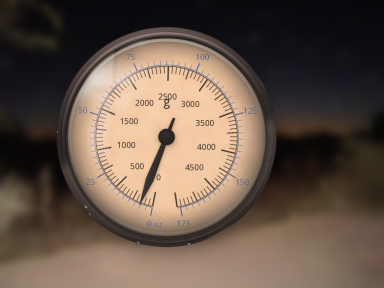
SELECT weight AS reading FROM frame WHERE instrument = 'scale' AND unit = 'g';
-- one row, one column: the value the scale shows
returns 150 g
